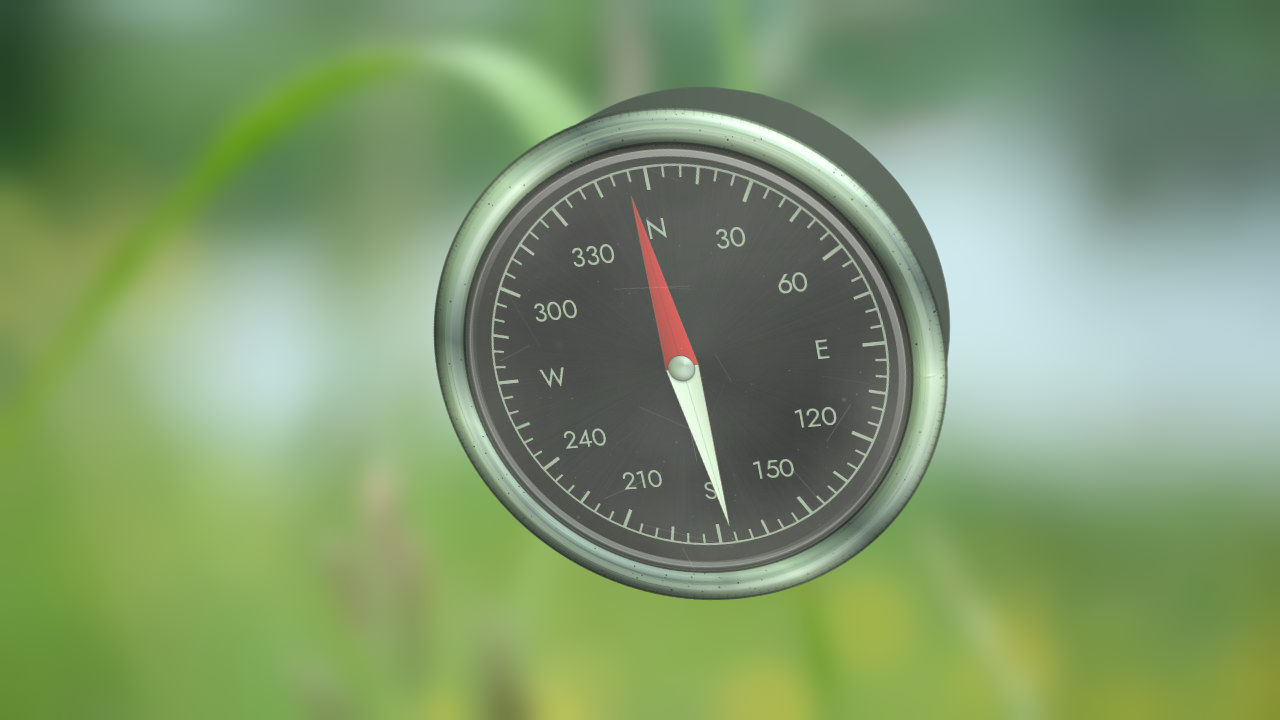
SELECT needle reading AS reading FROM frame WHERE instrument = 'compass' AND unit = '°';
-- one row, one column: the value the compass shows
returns 355 °
